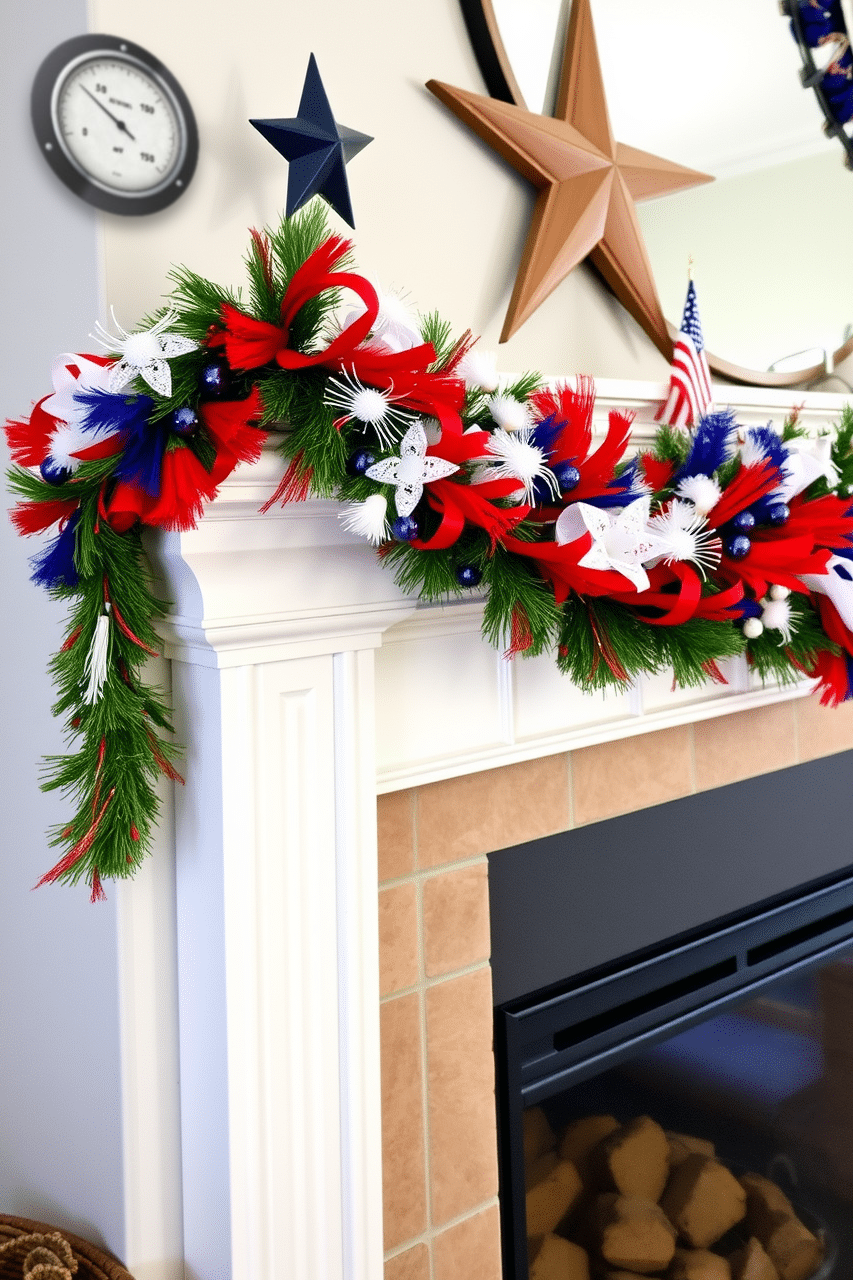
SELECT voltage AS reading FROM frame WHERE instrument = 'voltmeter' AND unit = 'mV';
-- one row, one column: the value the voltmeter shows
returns 35 mV
